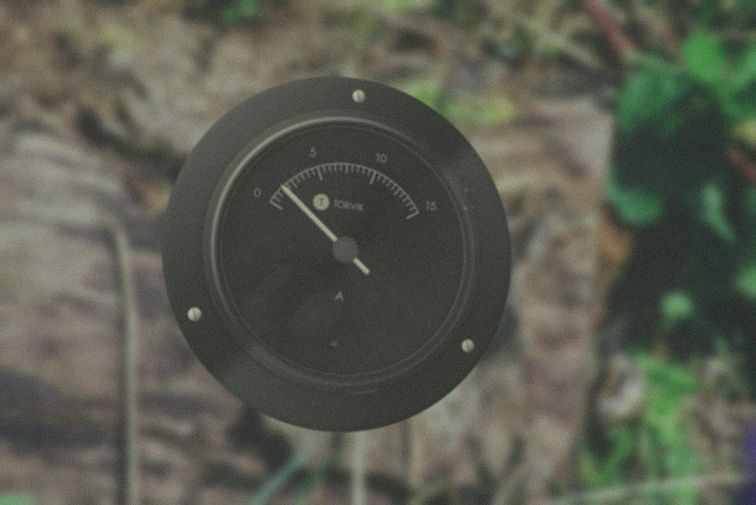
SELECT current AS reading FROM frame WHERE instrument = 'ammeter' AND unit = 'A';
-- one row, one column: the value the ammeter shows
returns 1.5 A
